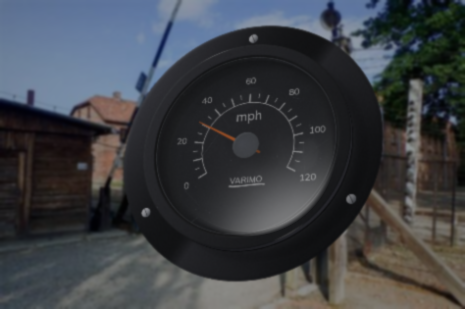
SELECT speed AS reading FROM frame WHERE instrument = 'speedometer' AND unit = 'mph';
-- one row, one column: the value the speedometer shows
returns 30 mph
